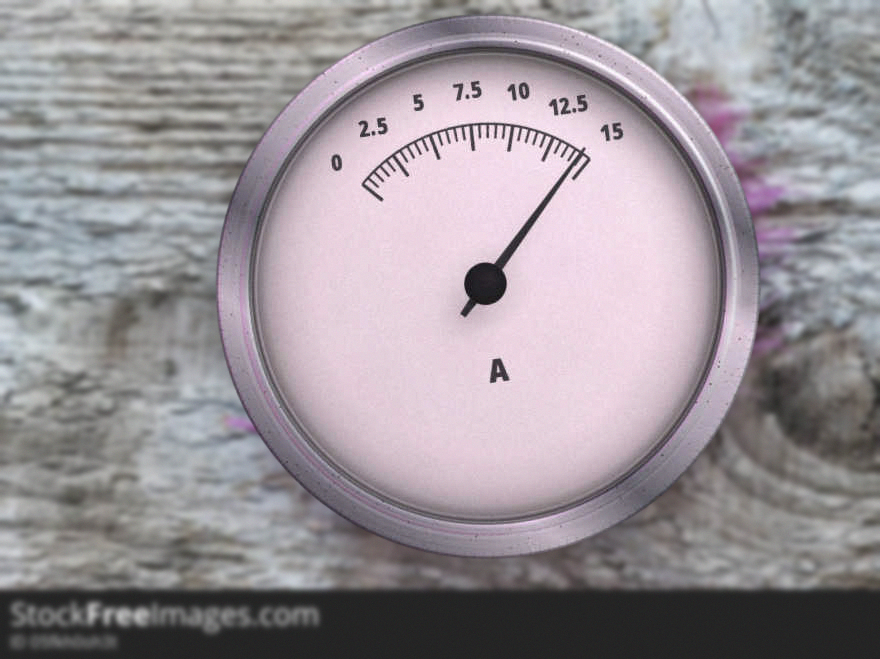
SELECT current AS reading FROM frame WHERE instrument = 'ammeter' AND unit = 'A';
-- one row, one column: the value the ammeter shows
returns 14.5 A
